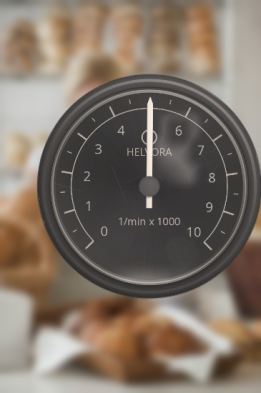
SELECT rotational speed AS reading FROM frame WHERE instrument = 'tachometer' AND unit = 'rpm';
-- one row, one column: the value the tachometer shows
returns 5000 rpm
